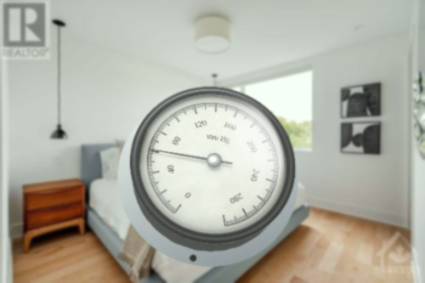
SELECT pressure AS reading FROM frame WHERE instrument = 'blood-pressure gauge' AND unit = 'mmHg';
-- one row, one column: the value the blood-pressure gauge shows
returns 60 mmHg
